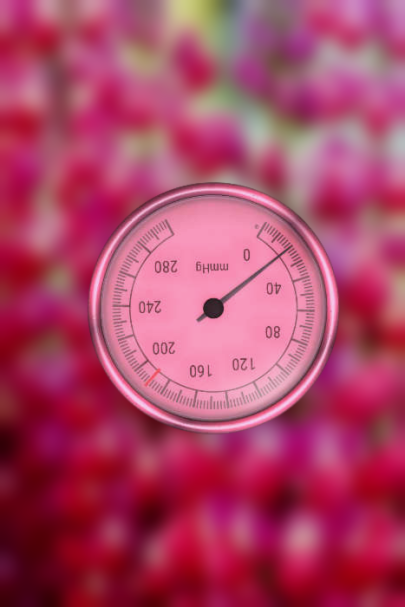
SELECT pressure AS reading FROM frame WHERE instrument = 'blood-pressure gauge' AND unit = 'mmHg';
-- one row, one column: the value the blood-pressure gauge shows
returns 20 mmHg
